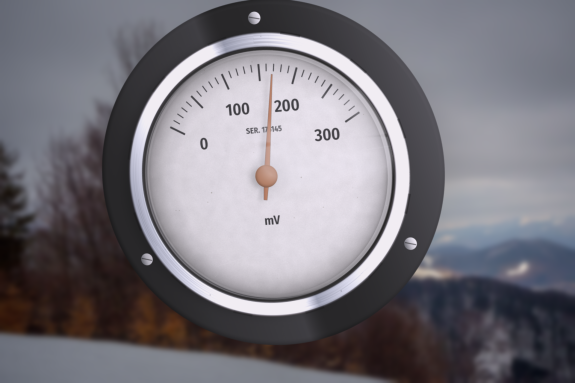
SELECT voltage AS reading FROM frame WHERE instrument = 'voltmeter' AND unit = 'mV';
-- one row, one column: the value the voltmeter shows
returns 170 mV
